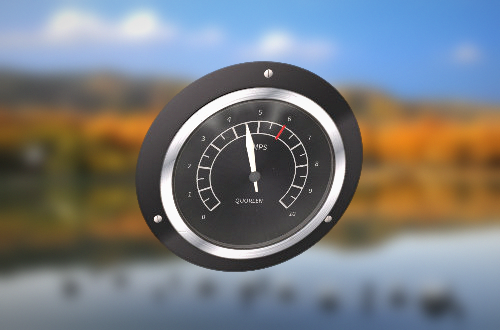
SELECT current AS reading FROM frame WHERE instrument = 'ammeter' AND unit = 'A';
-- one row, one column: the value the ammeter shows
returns 4.5 A
